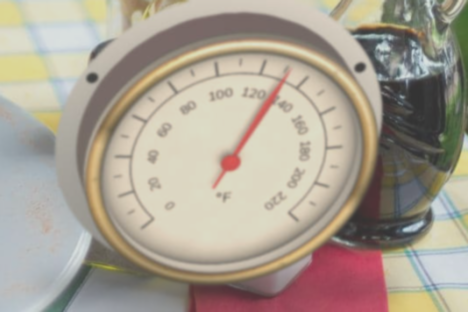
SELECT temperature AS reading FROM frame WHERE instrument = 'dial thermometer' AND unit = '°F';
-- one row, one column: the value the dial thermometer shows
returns 130 °F
